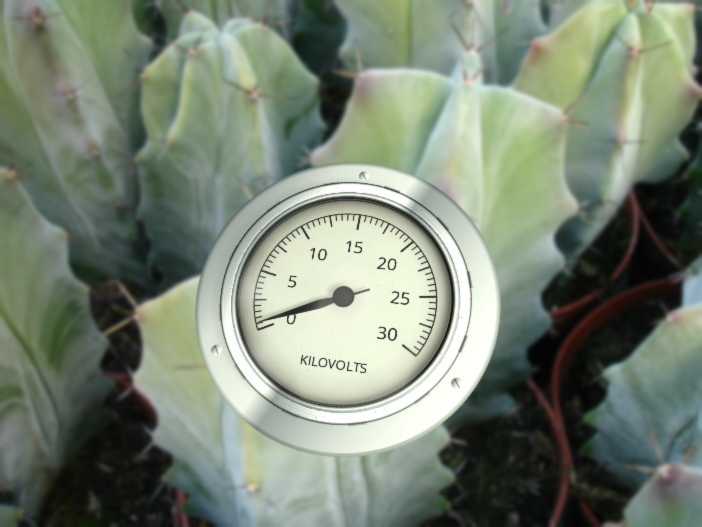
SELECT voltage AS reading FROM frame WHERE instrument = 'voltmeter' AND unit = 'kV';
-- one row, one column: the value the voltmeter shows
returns 0.5 kV
